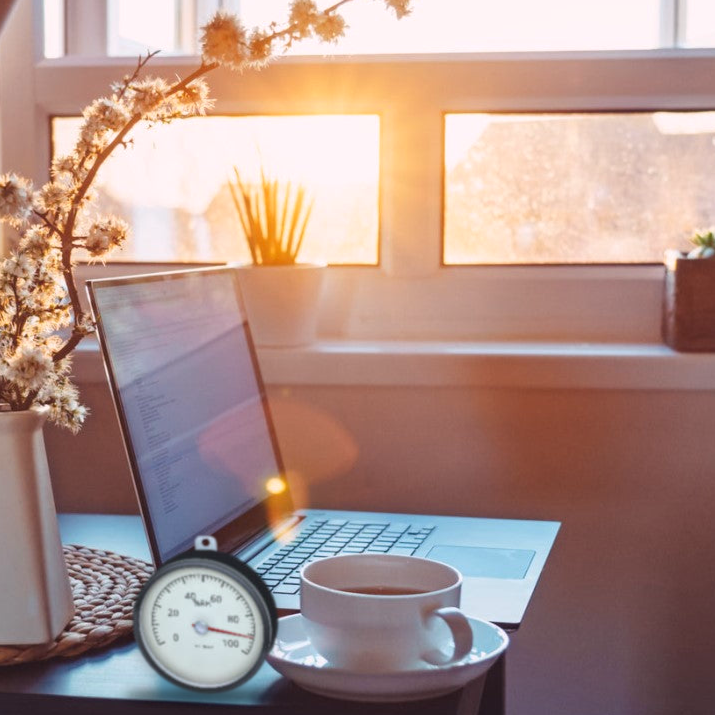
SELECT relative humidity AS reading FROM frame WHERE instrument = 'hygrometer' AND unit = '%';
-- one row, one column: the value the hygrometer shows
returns 90 %
